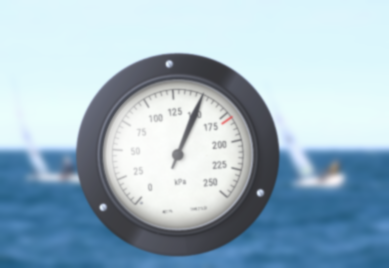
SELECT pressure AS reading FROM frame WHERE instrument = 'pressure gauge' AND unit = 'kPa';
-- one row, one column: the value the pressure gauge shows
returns 150 kPa
